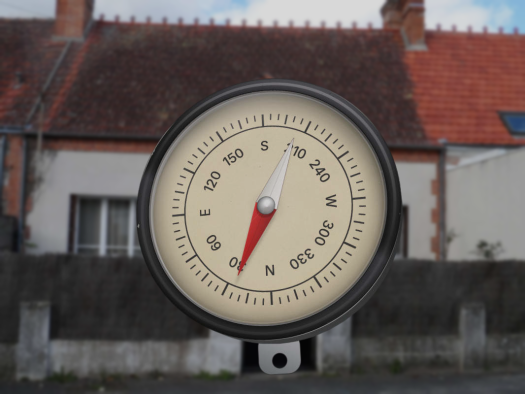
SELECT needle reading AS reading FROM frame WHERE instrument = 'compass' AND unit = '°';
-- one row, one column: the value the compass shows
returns 25 °
